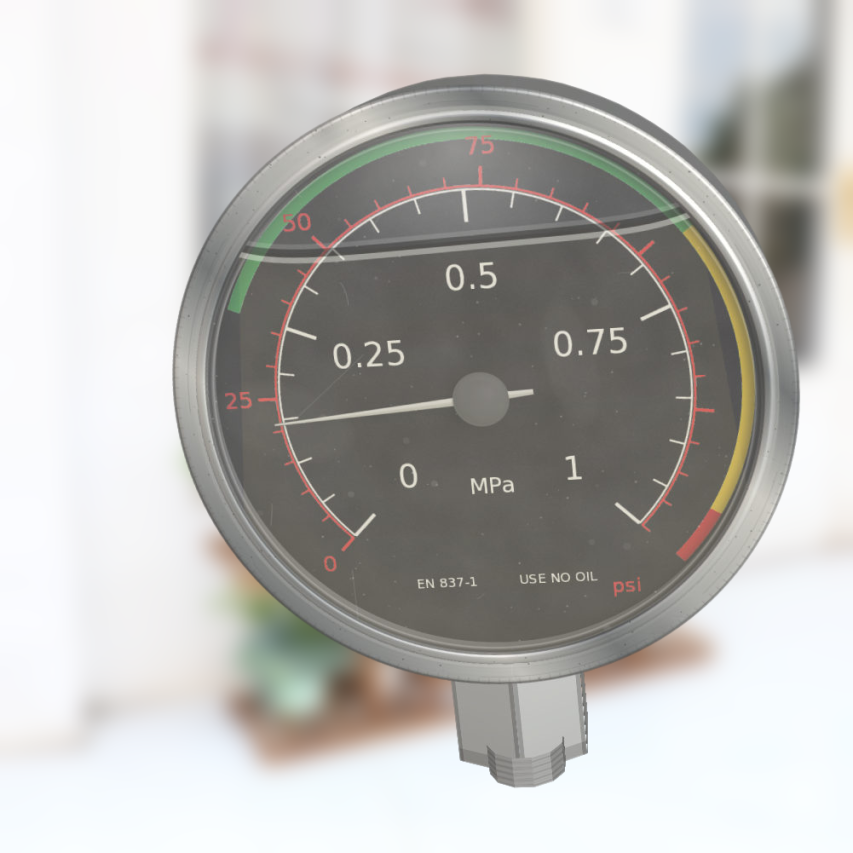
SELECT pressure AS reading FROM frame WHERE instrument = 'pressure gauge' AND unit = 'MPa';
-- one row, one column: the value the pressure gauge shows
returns 0.15 MPa
